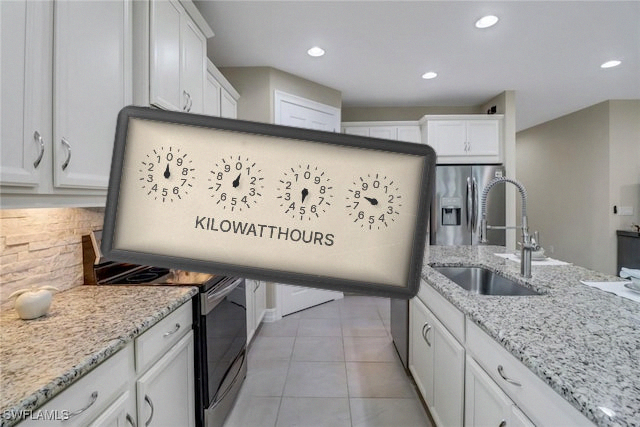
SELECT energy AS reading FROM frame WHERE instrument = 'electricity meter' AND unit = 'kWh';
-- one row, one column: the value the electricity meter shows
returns 48 kWh
